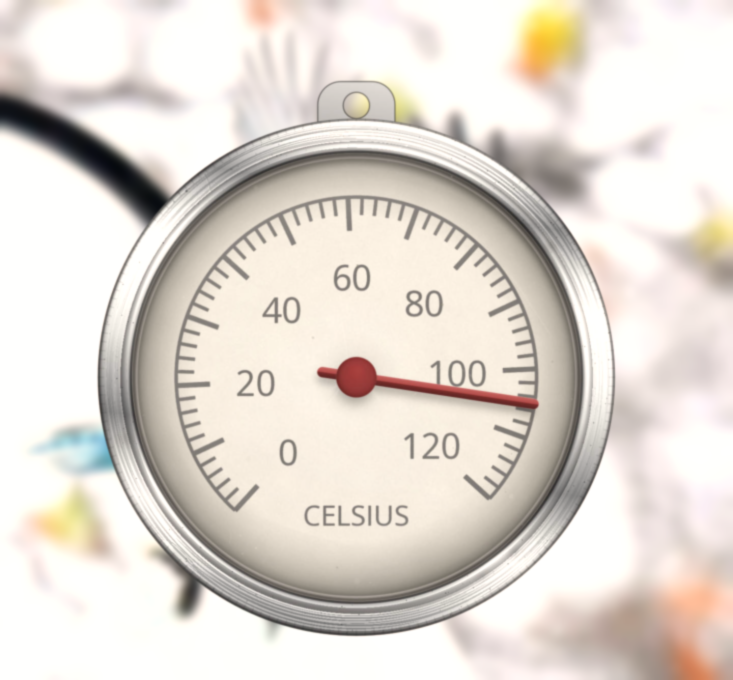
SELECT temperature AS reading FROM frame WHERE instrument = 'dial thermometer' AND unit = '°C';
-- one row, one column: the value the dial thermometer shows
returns 105 °C
